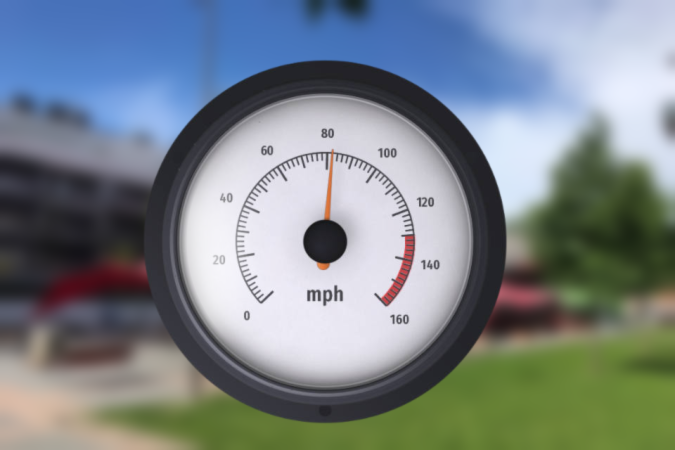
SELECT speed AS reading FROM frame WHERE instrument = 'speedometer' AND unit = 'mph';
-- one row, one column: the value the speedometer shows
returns 82 mph
